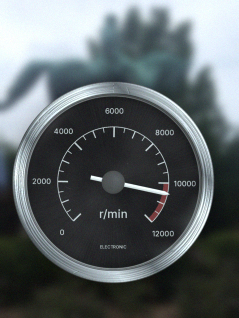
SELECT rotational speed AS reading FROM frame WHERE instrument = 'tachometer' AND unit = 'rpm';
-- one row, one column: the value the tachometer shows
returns 10500 rpm
